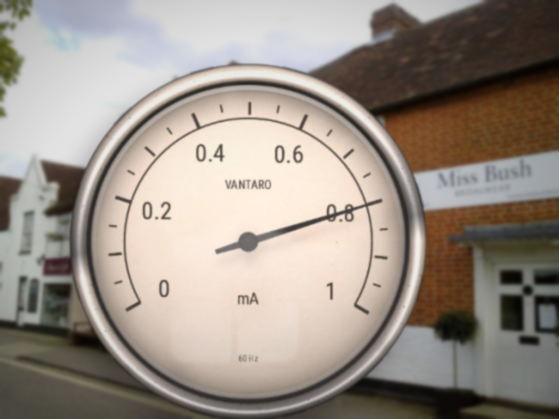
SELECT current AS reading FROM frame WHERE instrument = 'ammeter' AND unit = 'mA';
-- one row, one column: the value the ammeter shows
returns 0.8 mA
